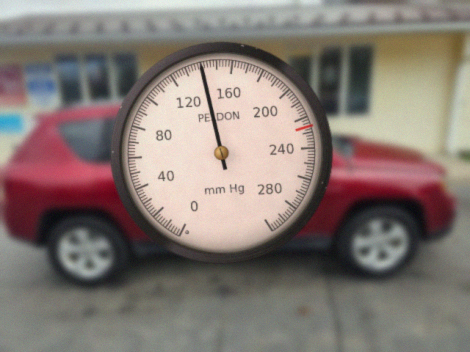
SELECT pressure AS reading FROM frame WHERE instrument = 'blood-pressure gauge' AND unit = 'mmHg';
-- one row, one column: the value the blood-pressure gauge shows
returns 140 mmHg
